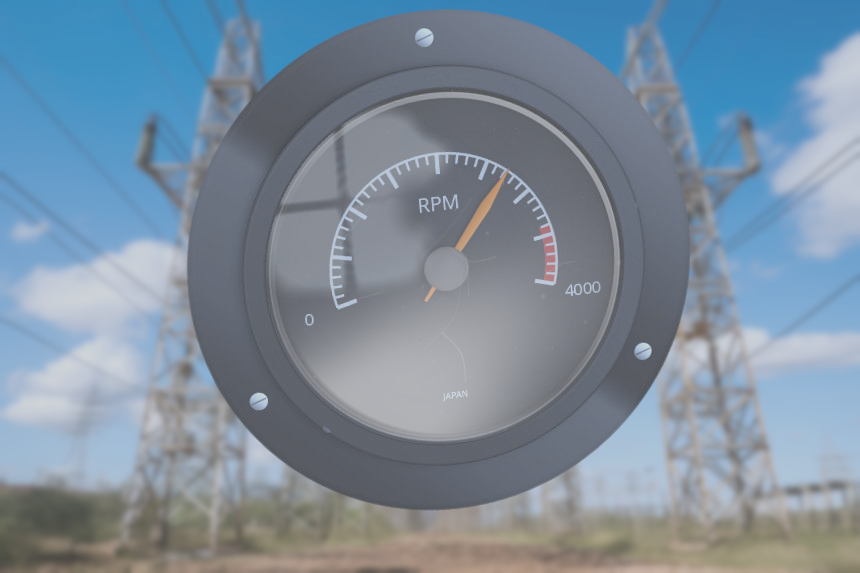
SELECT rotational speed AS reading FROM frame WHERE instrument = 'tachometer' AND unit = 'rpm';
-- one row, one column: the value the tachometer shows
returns 2700 rpm
